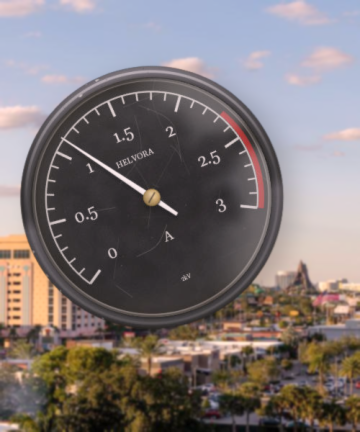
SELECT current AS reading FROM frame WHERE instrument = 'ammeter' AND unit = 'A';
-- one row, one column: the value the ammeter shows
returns 1.1 A
